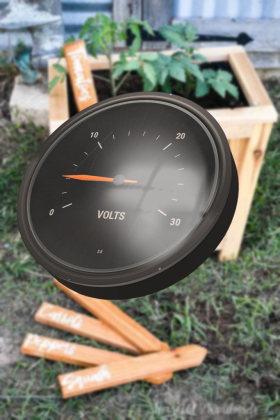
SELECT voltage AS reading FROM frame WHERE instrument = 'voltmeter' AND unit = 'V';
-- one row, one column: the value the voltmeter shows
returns 4 V
